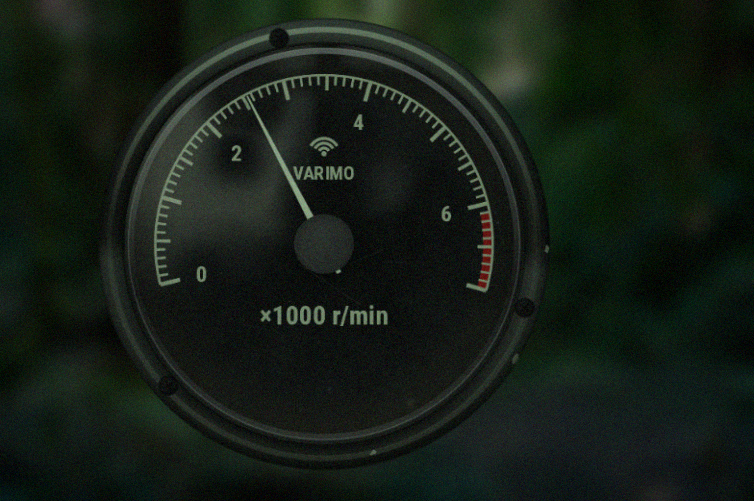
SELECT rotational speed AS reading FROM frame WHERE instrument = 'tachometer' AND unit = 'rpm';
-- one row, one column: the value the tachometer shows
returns 2550 rpm
